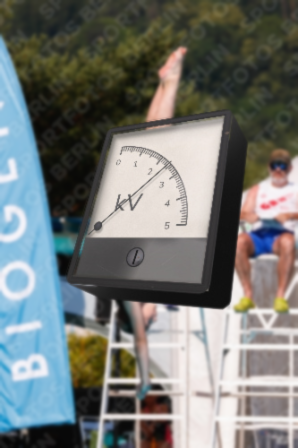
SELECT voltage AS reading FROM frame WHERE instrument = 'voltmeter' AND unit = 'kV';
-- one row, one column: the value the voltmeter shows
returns 2.5 kV
